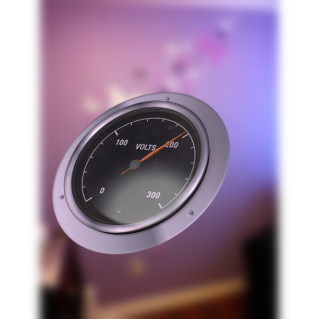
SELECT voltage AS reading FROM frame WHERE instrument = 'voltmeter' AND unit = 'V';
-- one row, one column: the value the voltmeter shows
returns 200 V
